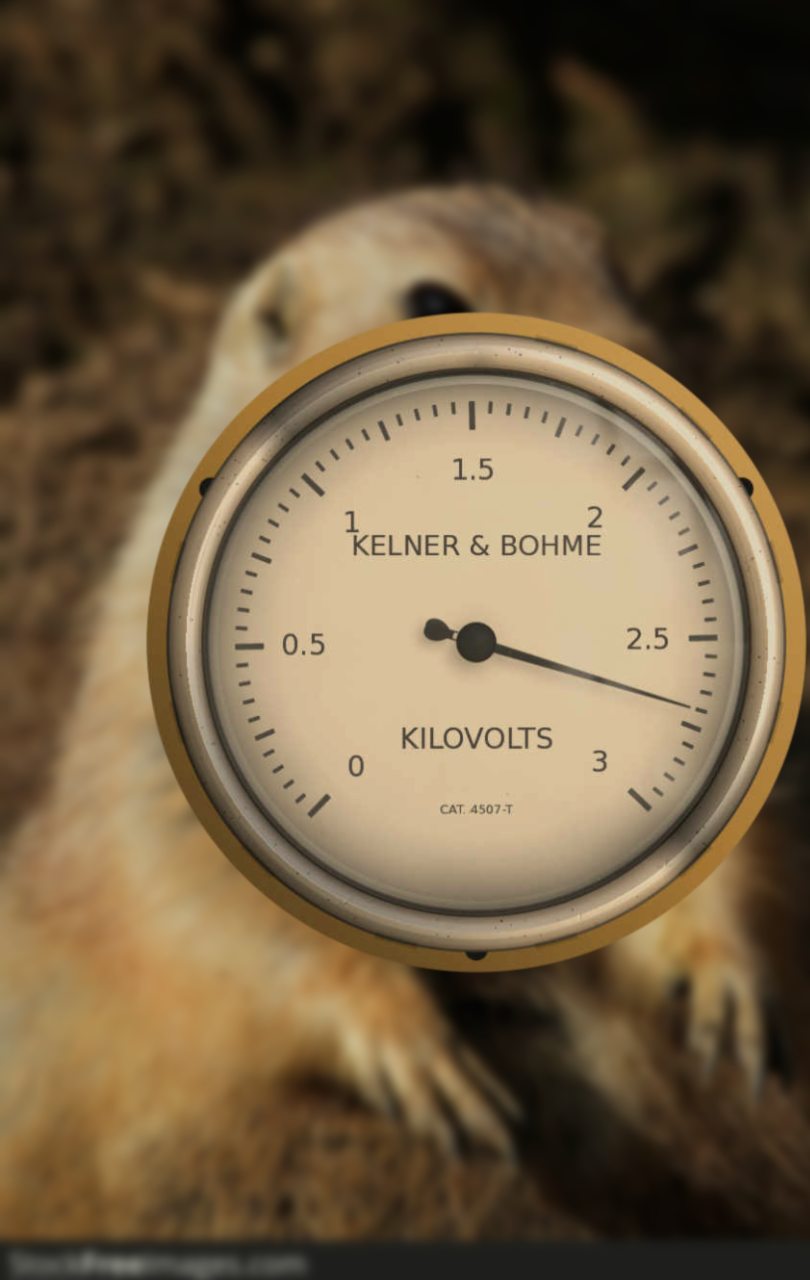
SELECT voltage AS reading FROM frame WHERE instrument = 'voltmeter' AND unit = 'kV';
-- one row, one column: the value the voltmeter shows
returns 2.7 kV
